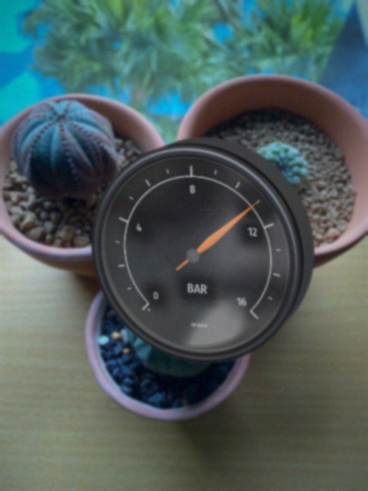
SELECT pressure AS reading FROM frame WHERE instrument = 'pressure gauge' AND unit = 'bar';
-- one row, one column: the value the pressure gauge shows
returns 11 bar
